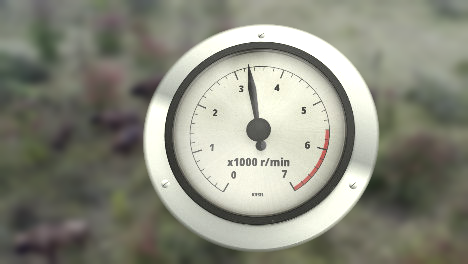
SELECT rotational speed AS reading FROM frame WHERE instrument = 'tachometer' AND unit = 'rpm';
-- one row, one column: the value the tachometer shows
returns 3300 rpm
